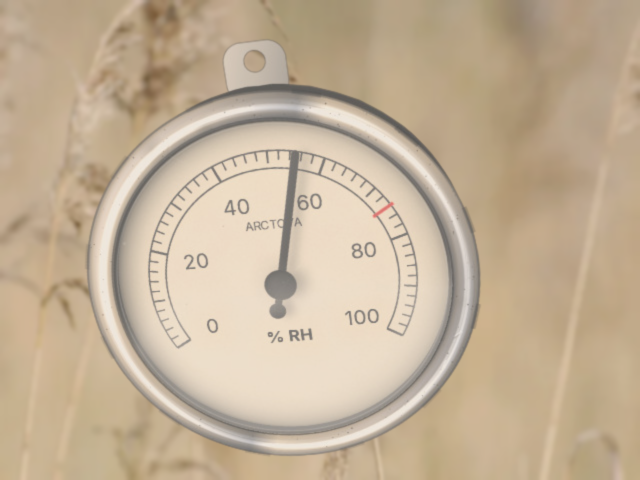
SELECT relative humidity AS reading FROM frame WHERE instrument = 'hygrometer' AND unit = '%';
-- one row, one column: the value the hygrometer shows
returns 55 %
